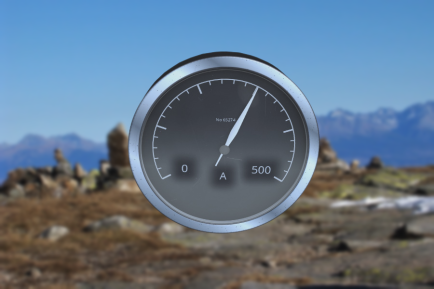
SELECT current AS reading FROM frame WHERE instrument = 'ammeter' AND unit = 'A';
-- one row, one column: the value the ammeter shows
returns 300 A
